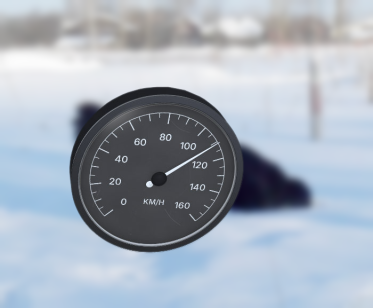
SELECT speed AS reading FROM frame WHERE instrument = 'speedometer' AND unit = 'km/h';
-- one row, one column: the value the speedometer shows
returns 110 km/h
